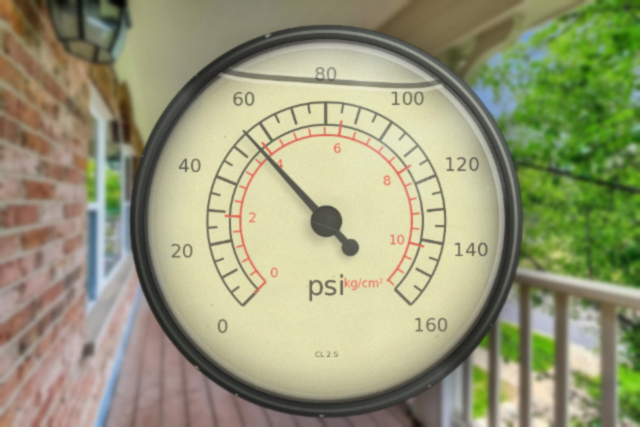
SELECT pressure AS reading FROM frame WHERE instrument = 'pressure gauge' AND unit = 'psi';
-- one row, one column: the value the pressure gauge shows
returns 55 psi
